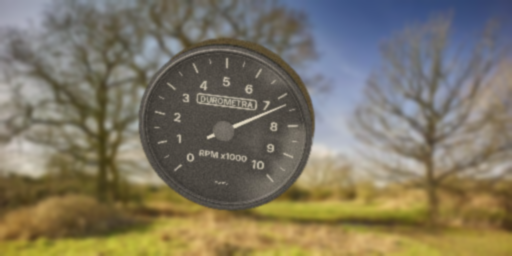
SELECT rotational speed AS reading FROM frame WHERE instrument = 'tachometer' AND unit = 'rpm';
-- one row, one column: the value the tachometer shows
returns 7250 rpm
